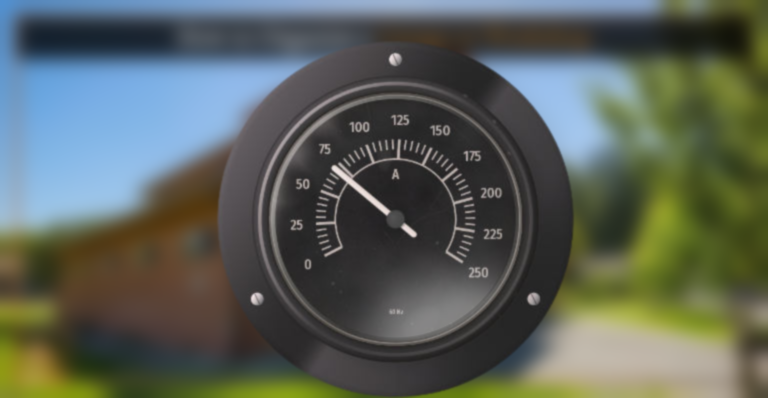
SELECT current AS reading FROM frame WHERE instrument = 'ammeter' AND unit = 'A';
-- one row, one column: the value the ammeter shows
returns 70 A
